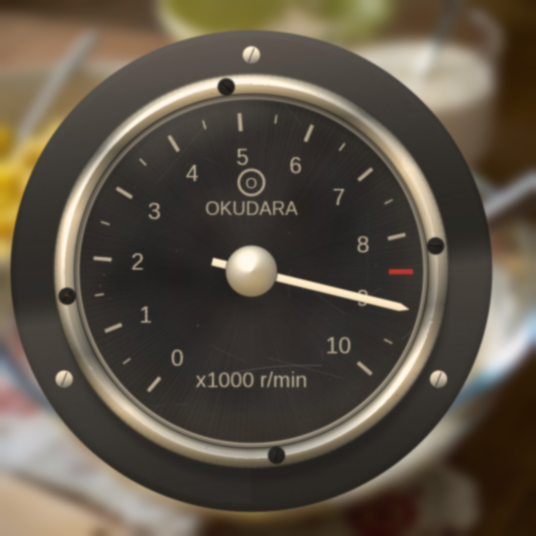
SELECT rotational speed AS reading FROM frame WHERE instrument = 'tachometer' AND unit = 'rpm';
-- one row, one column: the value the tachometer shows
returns 9000 rpm
